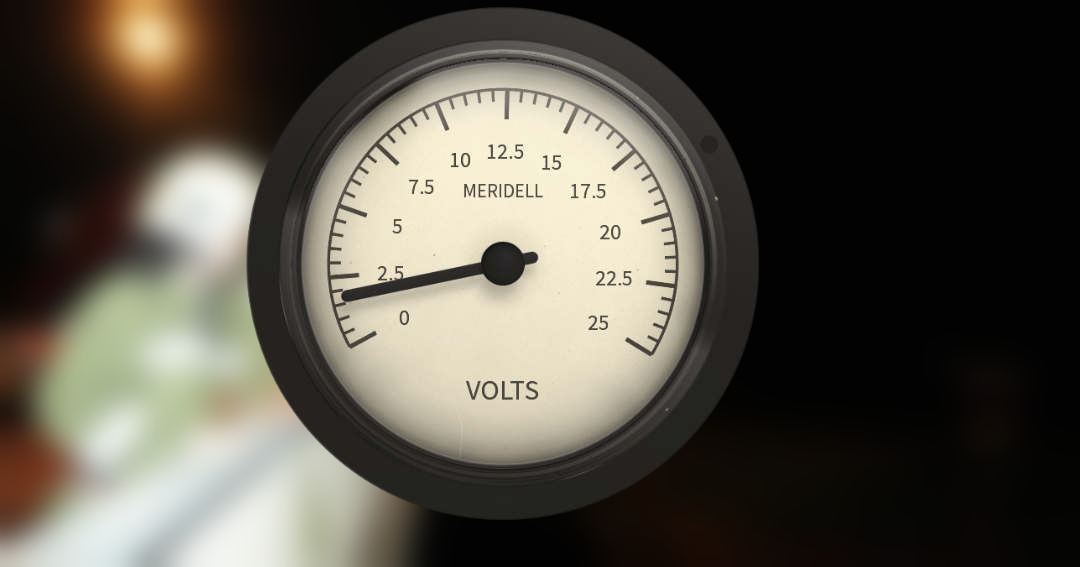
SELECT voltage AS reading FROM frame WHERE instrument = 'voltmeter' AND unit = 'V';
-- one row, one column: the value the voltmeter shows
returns 1.75 V
